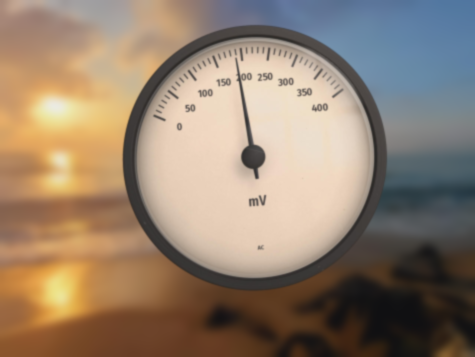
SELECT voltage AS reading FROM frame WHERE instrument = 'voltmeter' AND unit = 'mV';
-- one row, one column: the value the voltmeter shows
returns 190 mV
